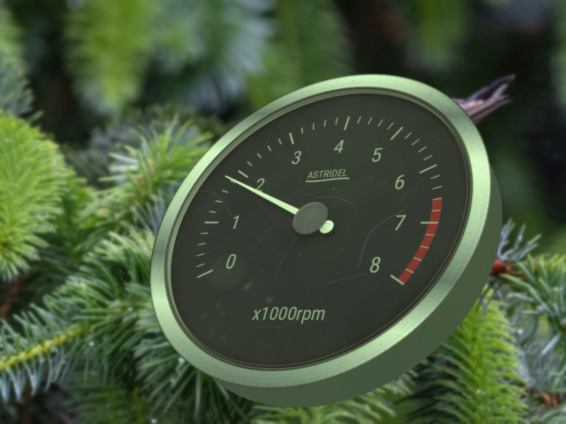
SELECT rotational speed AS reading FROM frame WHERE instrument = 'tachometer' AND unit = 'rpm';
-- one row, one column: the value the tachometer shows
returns 1800 rpm
